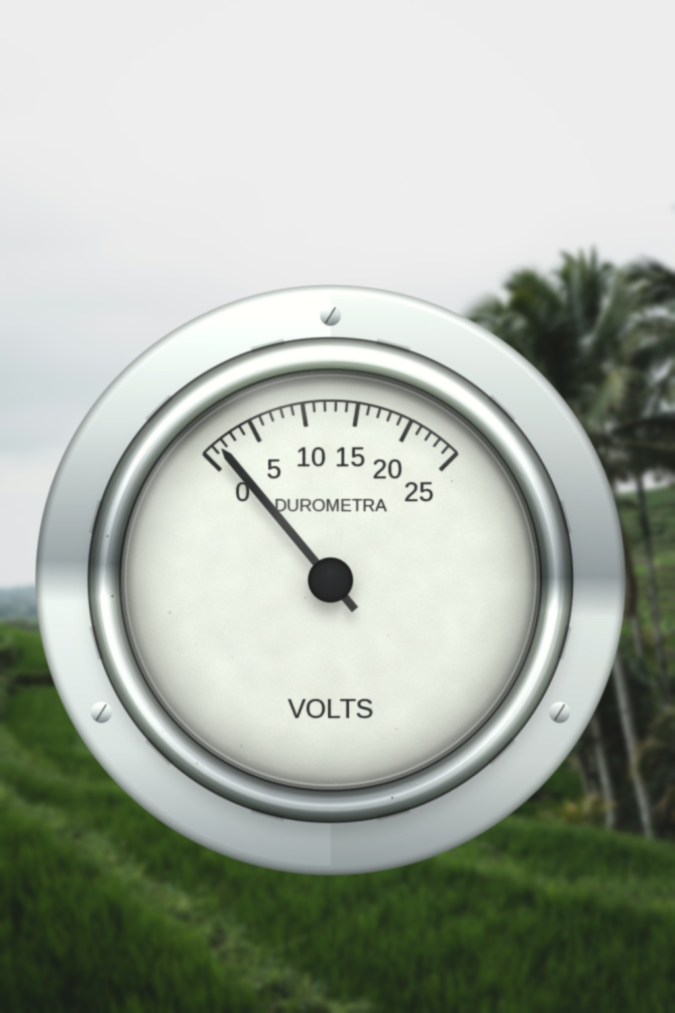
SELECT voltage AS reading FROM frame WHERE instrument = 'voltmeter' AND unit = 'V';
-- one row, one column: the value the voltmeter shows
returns 1.5 V
